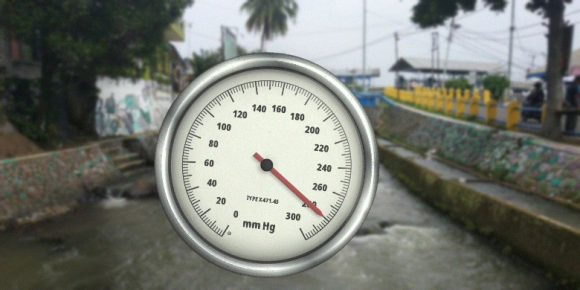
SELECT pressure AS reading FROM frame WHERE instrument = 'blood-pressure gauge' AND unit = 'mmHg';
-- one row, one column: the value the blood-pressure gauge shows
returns 280 mmHg
